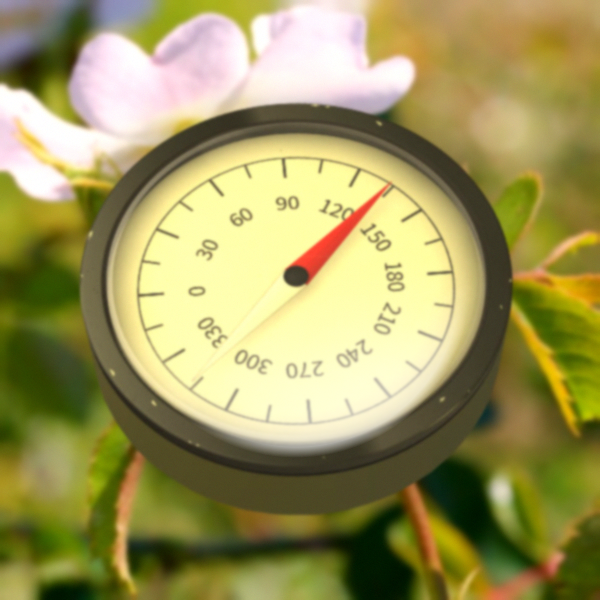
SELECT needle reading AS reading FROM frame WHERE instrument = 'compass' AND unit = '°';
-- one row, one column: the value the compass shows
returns 135 °
